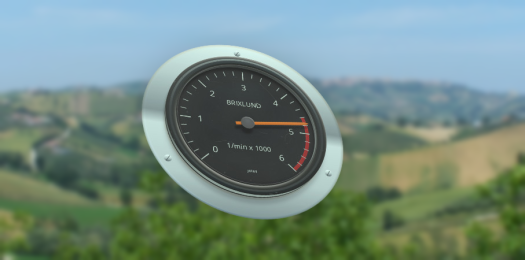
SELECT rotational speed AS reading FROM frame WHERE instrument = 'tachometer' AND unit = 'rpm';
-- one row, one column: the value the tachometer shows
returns 4800 rpm
